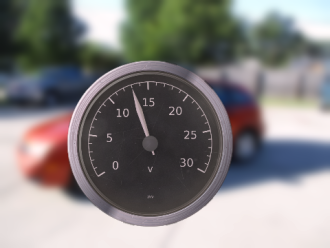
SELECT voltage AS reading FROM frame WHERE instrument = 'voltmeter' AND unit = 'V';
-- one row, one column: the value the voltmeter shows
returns 13 V
